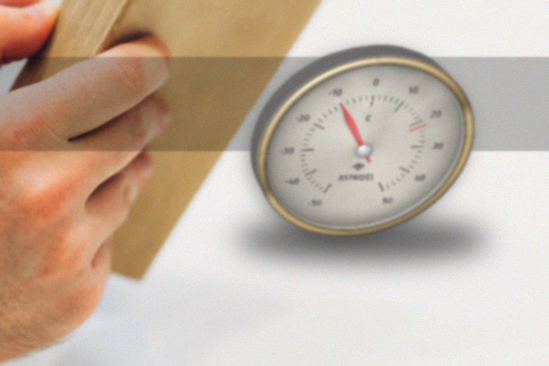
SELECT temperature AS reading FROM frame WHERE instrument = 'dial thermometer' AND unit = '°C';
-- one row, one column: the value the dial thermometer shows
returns -10 °C
